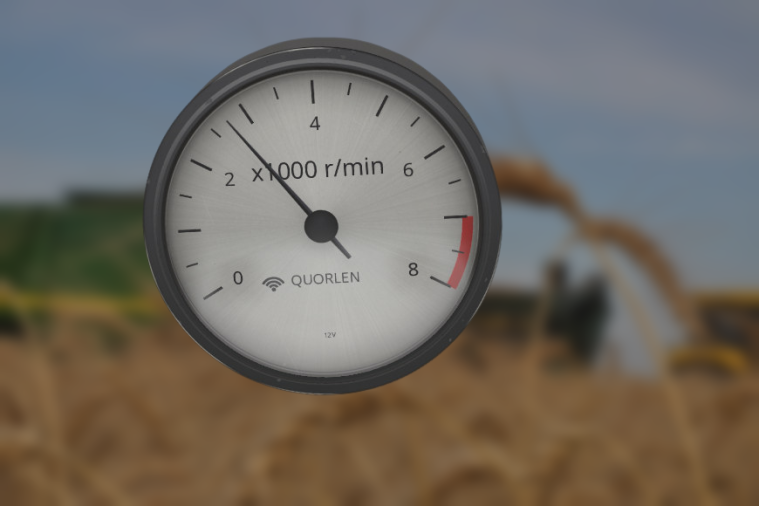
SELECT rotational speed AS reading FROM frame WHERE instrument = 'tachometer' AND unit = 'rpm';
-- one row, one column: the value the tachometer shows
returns 2750 rpm
